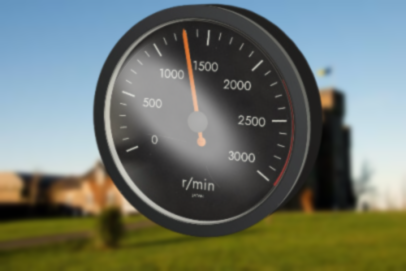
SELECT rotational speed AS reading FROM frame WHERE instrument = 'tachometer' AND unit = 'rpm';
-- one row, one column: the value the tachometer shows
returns 1300 rpm
